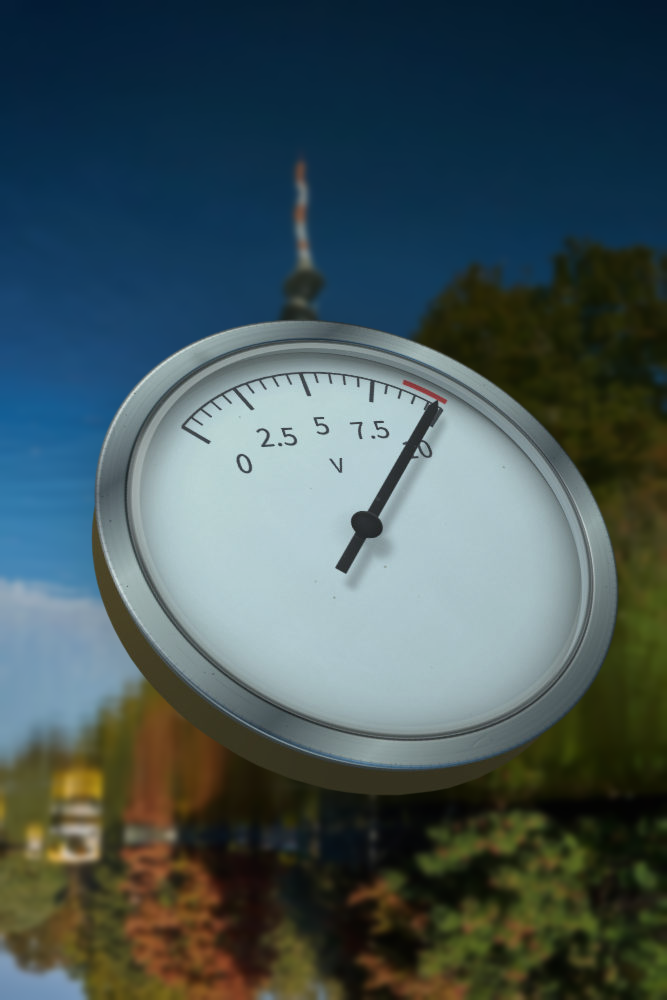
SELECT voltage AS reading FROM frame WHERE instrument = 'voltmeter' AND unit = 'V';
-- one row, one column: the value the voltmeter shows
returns 9.75 V
